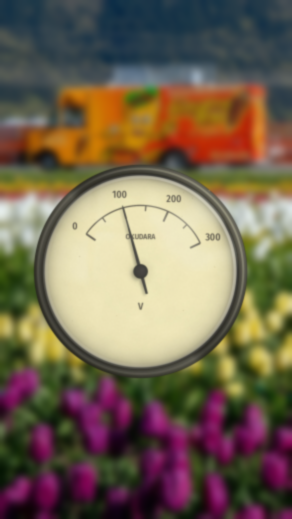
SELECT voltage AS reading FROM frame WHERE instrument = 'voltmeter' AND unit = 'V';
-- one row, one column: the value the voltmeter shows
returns 100 V
